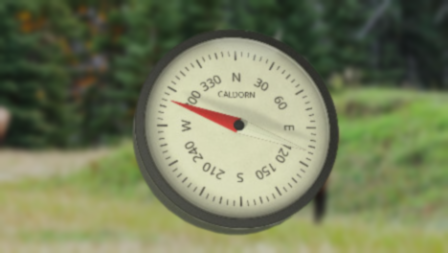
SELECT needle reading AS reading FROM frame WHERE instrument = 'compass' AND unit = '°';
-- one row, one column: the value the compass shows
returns 290 °
